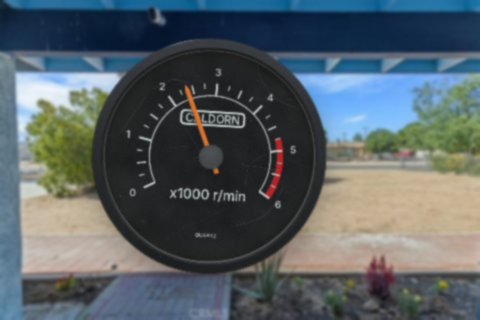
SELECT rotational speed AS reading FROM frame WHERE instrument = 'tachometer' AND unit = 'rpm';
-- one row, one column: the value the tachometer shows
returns 2375 rpm
